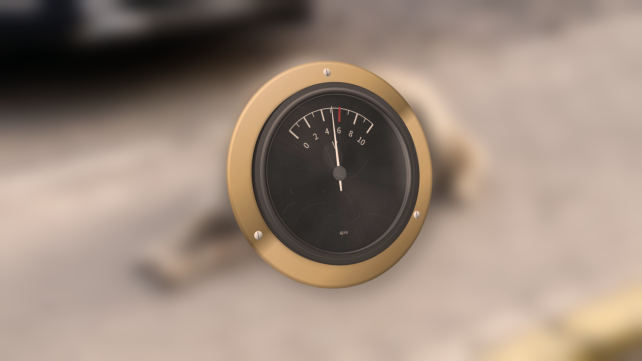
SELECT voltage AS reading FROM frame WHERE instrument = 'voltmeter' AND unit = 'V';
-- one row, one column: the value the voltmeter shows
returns 5 V
